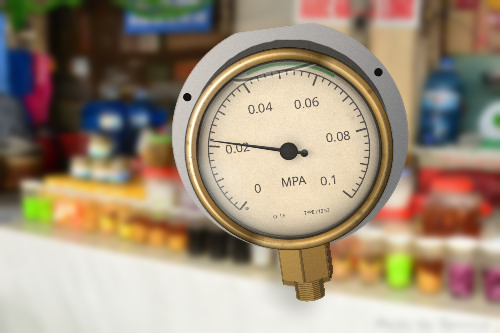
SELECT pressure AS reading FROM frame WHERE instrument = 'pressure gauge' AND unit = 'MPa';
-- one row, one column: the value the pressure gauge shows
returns 0.022 MPa
